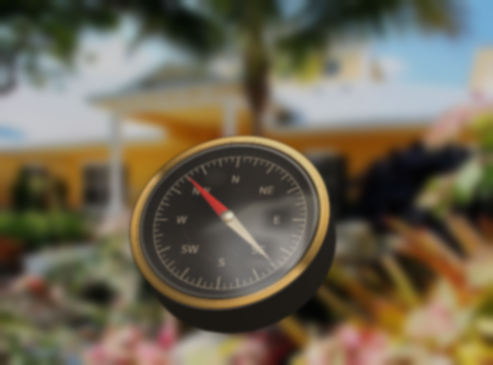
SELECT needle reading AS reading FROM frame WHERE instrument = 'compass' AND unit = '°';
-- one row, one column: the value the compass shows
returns 315 °
